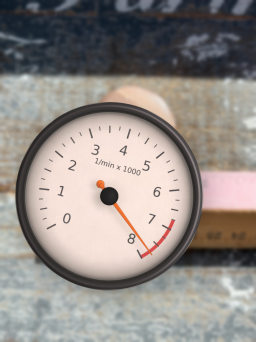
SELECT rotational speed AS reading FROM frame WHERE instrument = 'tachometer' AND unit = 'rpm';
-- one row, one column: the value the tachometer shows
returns 7750 rpm
